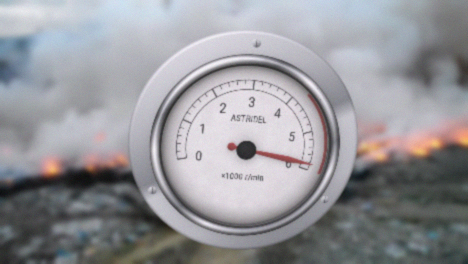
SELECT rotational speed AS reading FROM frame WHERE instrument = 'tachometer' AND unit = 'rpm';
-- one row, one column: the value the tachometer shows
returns 5800 rpm
